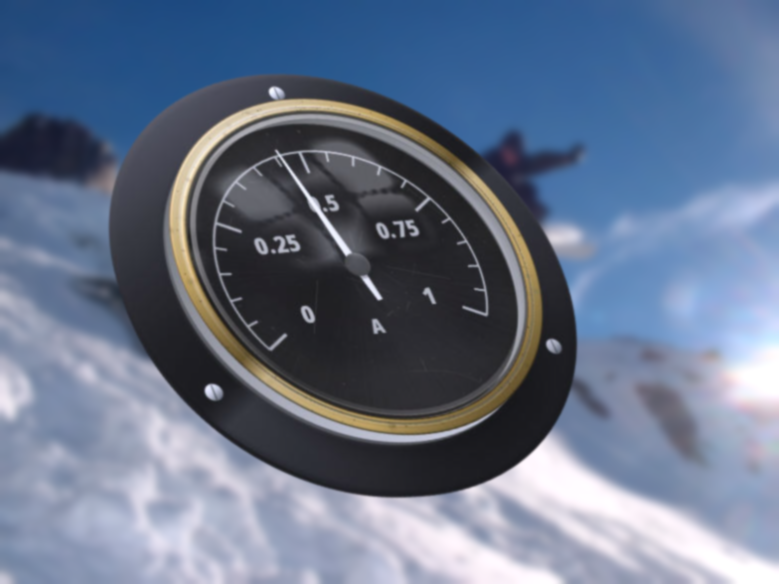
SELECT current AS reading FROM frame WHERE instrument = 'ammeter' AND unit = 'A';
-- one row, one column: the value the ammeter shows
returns 0.45 A
